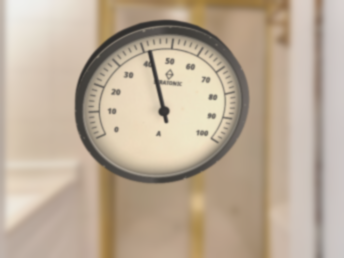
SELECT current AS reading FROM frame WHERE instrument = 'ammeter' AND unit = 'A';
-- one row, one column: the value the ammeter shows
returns 42 A
